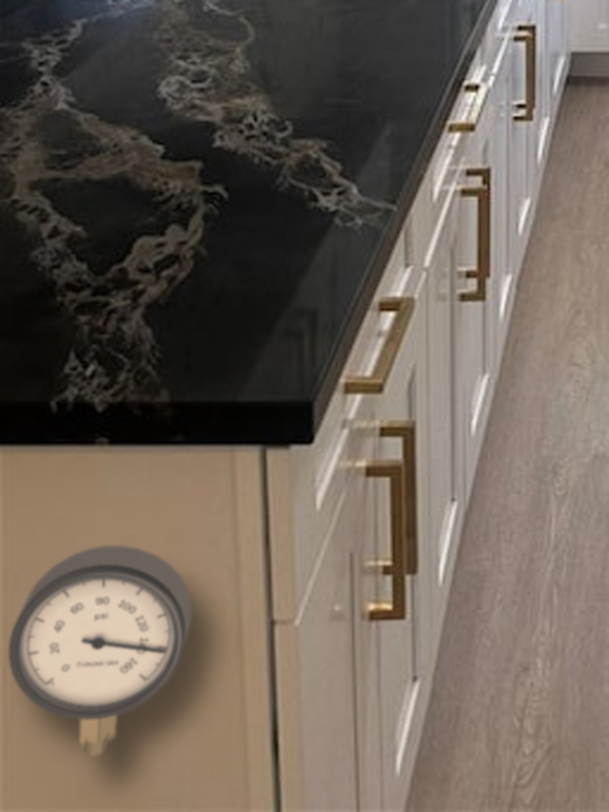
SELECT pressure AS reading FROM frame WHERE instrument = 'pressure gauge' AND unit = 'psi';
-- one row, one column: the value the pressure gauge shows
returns 140 psi
